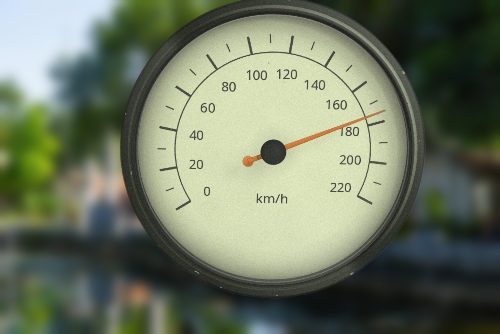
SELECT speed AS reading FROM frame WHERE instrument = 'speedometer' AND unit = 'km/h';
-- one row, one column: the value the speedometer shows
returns 175 km/h
